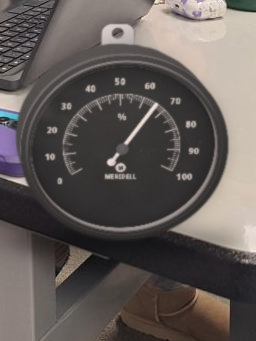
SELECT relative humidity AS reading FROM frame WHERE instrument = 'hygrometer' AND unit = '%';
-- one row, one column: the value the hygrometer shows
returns 65 %
